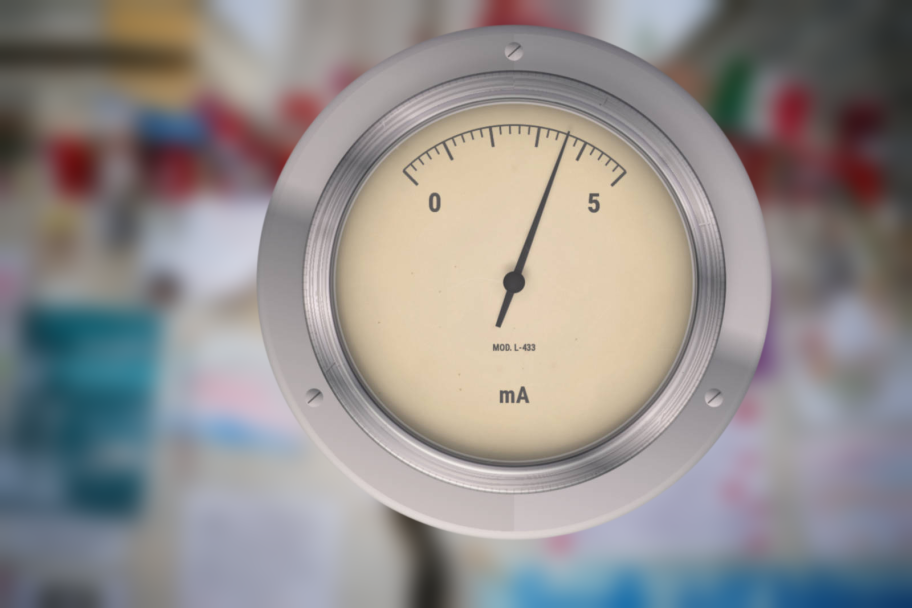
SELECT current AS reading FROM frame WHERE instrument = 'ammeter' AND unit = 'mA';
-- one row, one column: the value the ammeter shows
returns 3.6 mA
